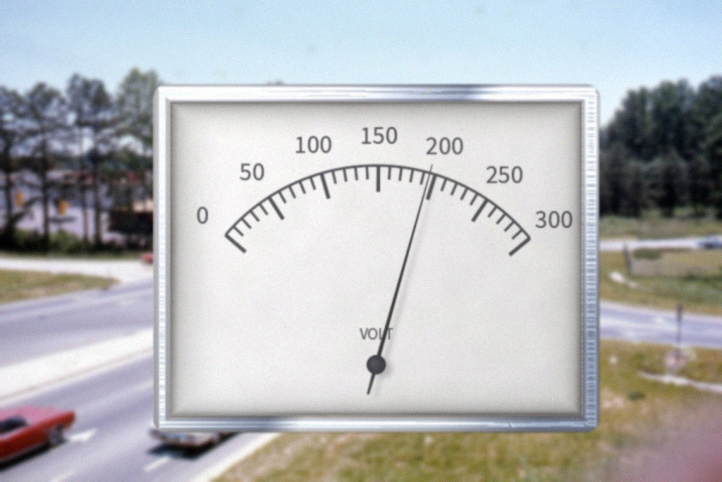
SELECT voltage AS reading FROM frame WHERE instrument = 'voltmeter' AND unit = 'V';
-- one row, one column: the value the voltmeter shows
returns 195 V
